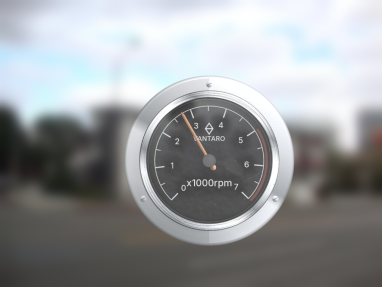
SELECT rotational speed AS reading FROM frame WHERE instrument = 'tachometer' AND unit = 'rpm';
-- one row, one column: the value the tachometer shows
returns 2750 rpm
